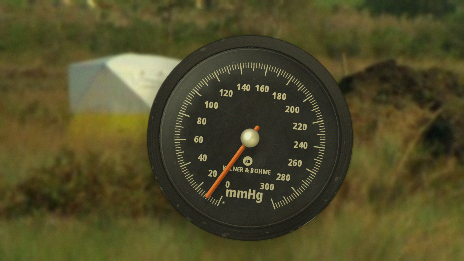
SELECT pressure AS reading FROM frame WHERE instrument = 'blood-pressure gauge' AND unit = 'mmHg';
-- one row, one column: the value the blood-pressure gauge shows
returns 10 mmHg
